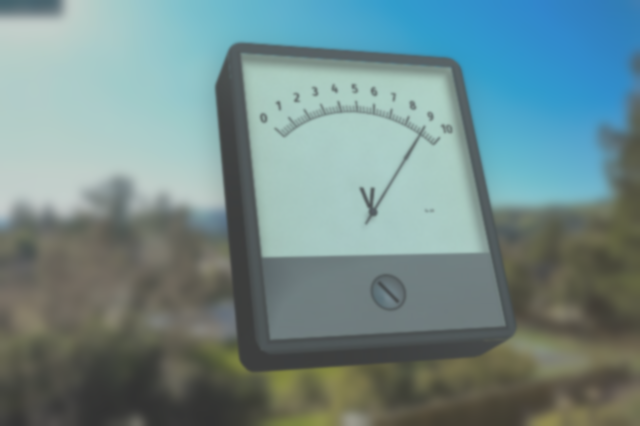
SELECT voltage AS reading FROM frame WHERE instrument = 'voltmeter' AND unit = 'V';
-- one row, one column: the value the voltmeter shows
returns 9 V
